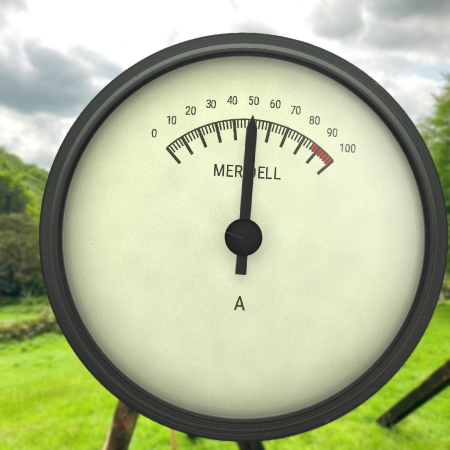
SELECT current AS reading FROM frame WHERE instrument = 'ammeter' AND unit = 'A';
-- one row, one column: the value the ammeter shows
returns 50 A
